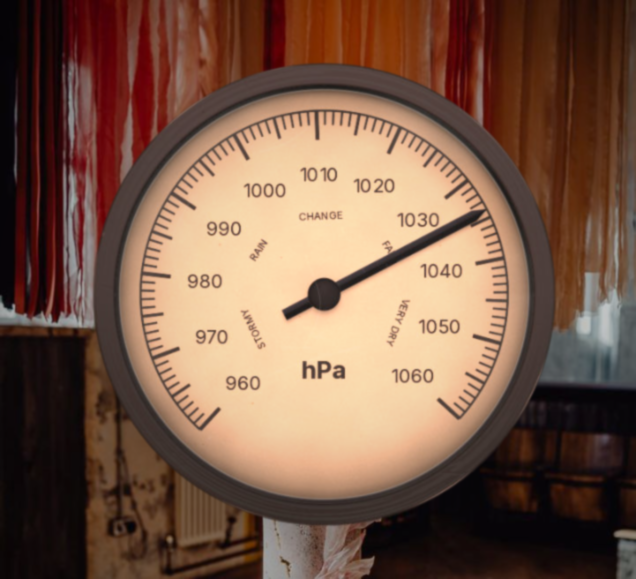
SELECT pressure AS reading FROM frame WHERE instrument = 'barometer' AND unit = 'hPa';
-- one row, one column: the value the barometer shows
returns 1034 hPa
